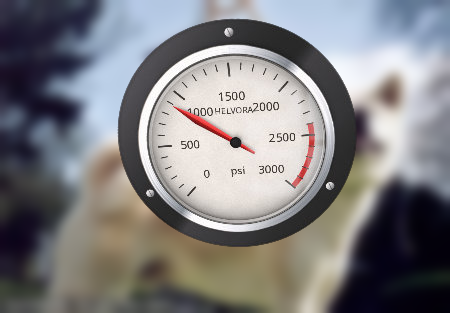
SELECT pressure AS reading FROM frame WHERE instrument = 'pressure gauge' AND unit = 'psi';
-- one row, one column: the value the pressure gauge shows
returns 900 psi
